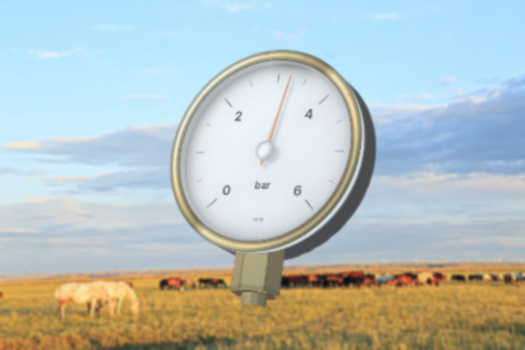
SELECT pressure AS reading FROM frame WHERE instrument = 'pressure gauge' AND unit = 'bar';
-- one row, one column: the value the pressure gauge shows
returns 3.25 bar
